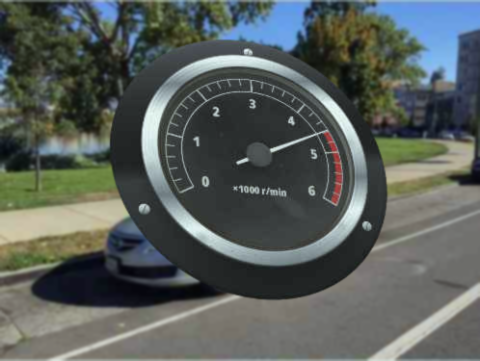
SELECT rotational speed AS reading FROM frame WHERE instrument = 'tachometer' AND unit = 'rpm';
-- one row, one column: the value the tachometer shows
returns 4600 rpm
